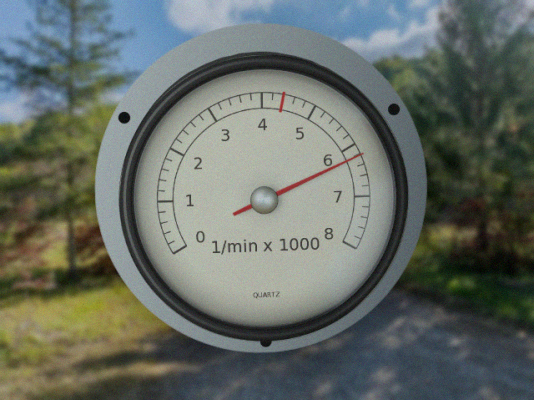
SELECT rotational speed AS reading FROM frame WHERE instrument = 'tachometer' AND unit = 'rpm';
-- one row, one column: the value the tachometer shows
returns 6200 rpm
